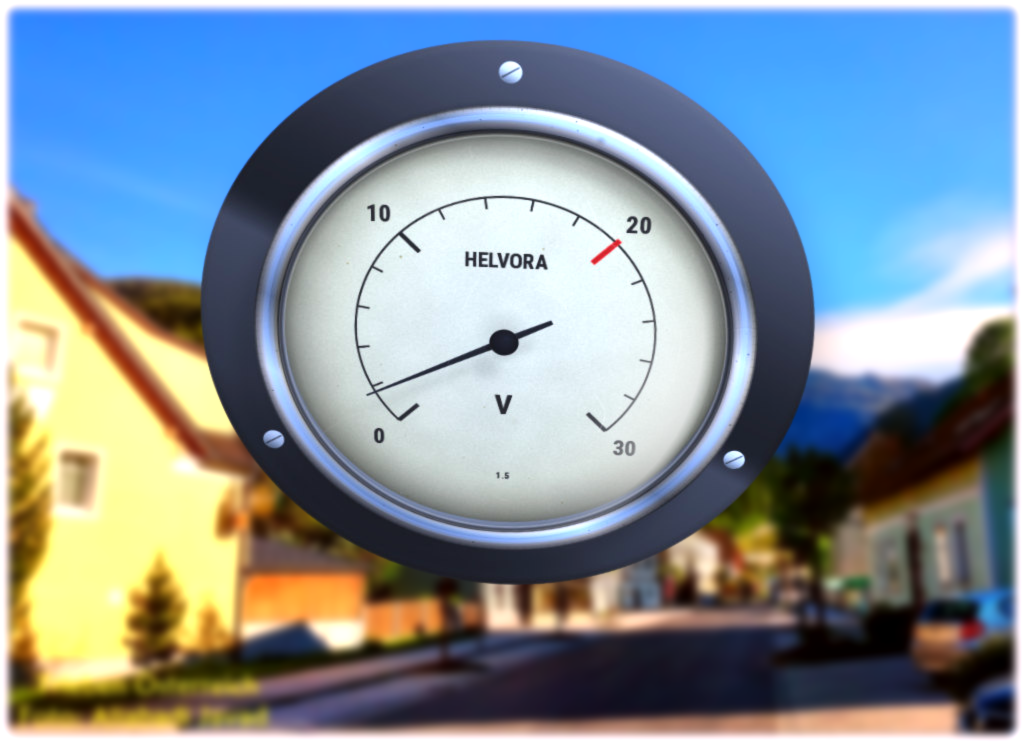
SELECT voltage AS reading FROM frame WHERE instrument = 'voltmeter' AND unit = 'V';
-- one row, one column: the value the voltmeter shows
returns 2 V
